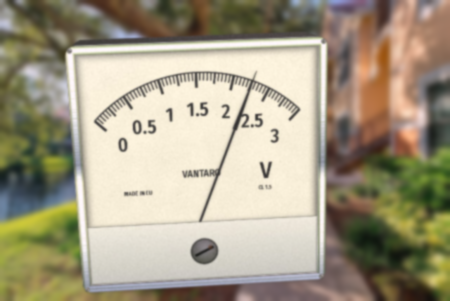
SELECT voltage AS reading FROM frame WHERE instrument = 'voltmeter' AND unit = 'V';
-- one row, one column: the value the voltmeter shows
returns 2.25 V
